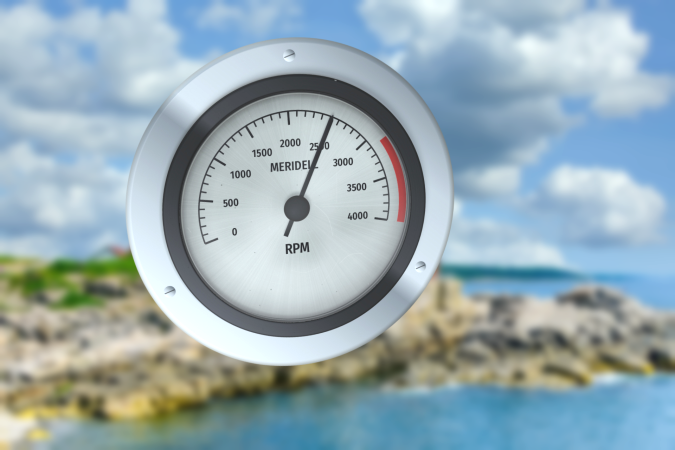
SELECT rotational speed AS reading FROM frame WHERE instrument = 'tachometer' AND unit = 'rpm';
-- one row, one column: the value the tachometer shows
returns 2500 rpm
